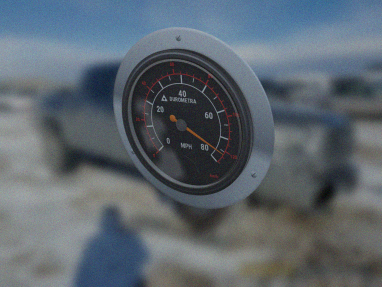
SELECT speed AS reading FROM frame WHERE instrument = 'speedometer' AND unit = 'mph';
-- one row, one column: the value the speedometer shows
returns 75 mph
